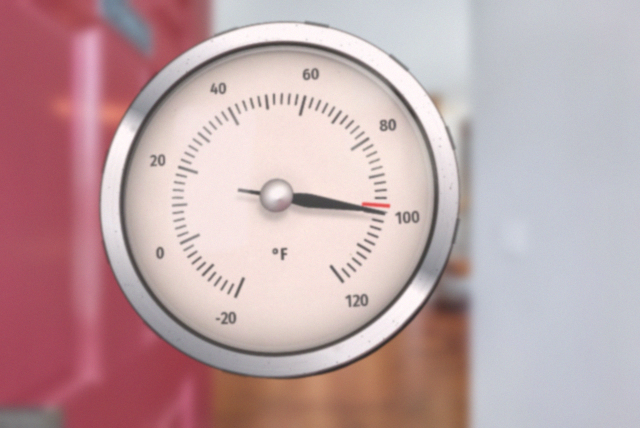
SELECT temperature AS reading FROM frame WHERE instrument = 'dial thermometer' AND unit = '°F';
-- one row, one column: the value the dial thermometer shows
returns 100 °F
